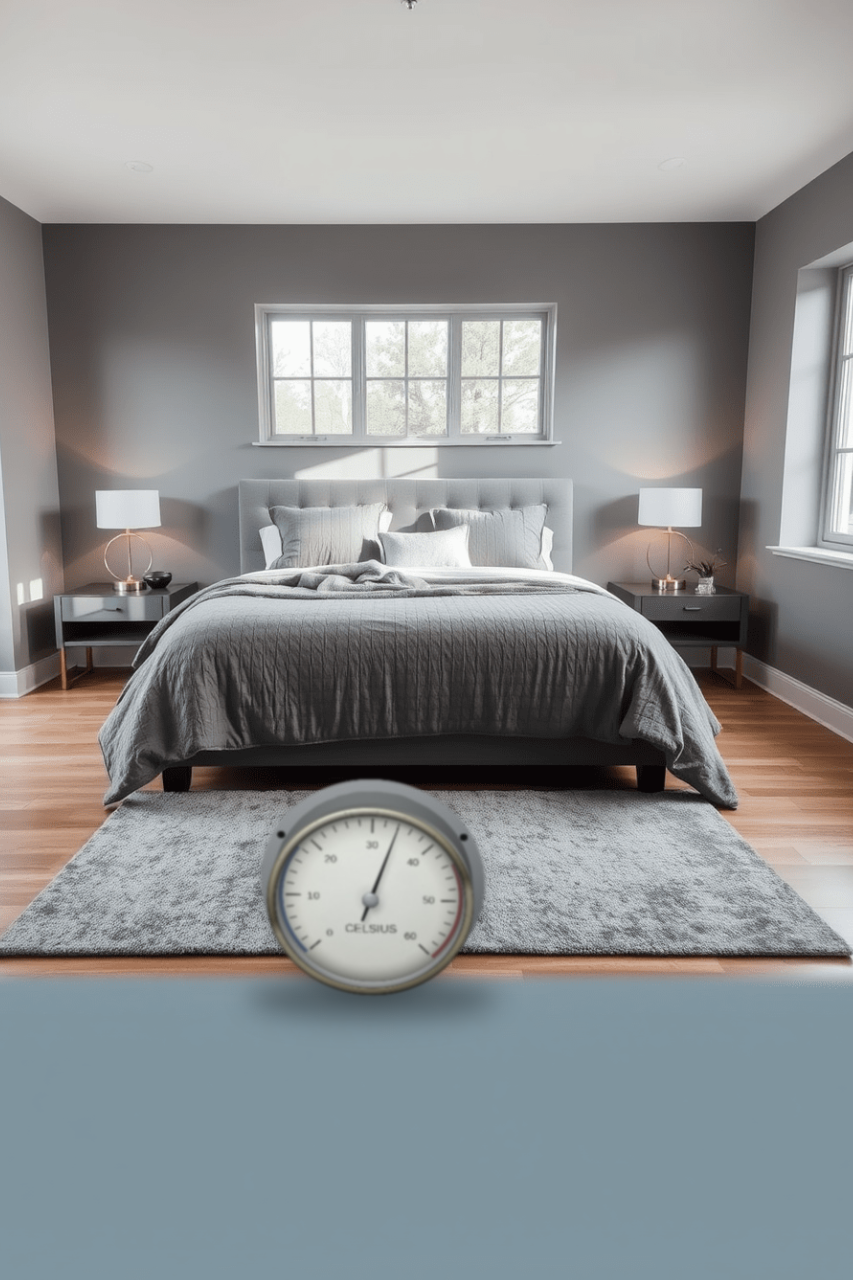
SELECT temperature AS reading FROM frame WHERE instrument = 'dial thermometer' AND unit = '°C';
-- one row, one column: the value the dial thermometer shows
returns 34 °C
